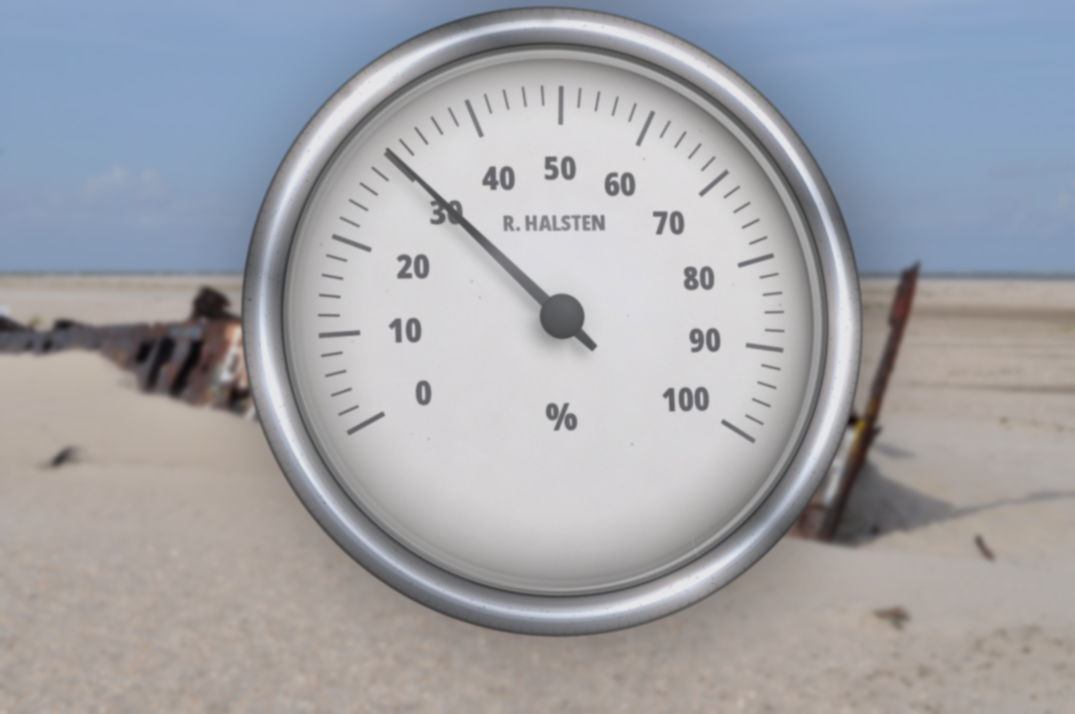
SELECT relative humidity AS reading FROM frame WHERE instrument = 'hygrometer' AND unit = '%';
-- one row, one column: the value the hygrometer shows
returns 30 %
